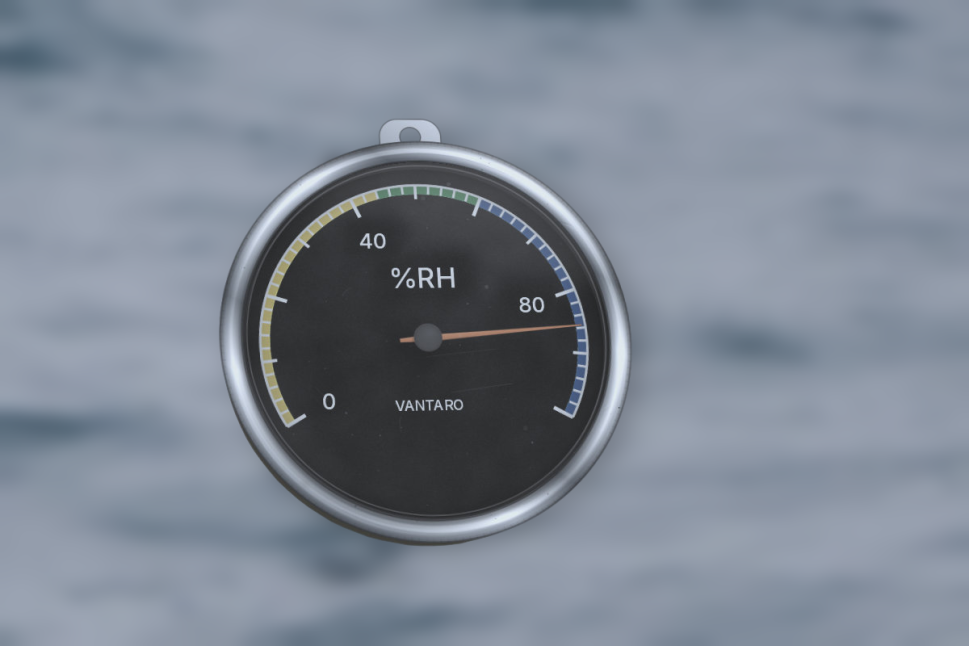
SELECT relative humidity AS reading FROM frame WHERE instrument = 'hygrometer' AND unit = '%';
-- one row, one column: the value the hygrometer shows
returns 86 %
